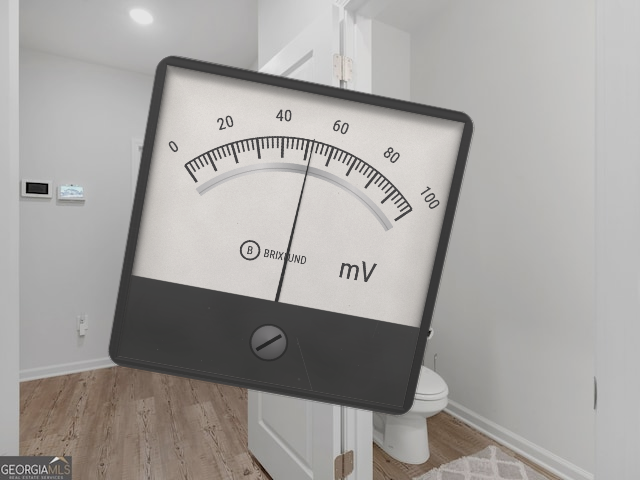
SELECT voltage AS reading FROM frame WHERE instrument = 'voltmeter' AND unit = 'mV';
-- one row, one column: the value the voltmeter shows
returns 52 mV
